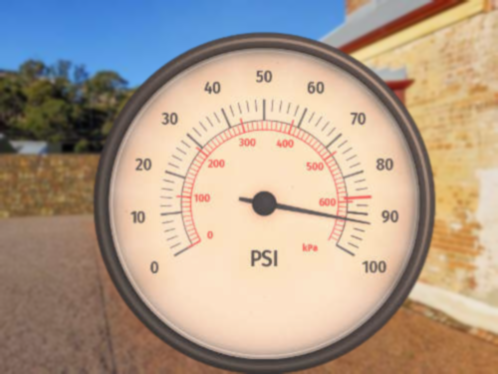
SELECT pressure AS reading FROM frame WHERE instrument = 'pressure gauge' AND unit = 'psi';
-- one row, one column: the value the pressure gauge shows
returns 92 psi
